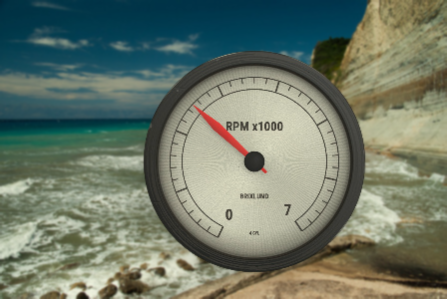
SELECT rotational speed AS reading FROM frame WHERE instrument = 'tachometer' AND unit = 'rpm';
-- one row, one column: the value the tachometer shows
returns 2500 rpm
